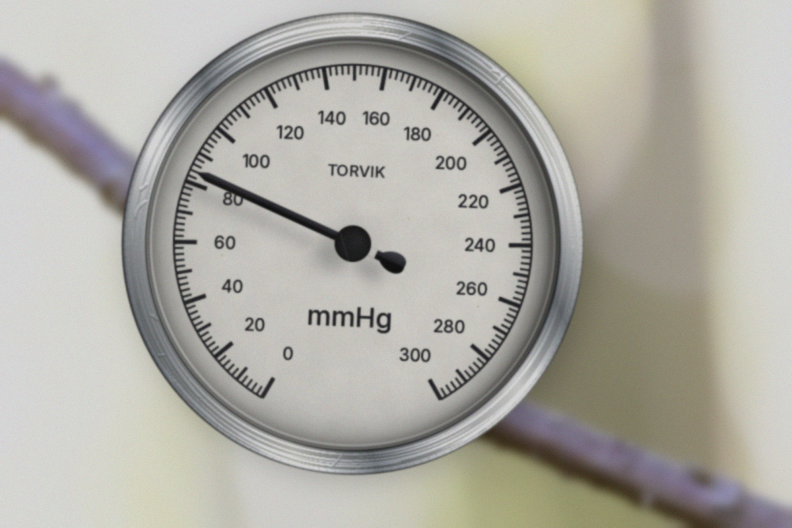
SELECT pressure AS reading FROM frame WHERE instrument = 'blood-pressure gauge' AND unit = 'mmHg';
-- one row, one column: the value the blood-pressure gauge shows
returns 84 mmHg
